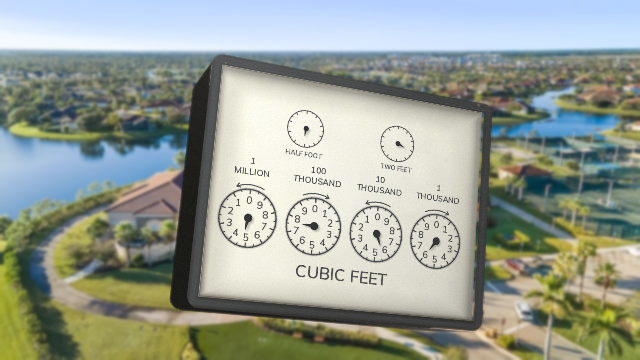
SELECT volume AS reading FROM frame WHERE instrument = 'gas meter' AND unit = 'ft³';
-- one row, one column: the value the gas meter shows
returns 475600 ft³
